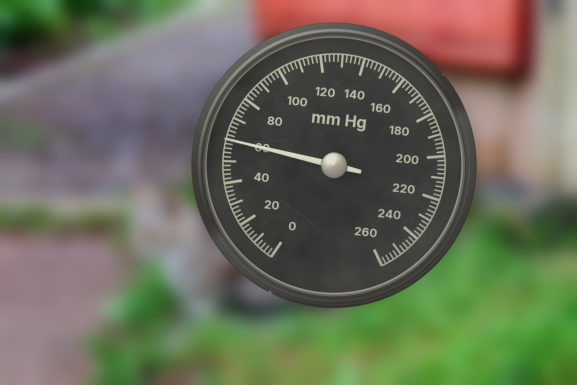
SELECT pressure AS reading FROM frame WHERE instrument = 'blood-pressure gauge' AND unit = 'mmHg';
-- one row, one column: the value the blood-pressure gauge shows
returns 60 mmHg
